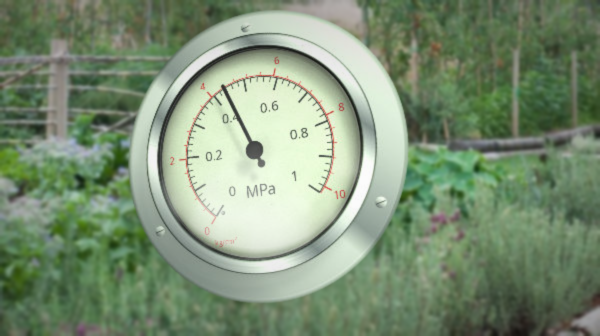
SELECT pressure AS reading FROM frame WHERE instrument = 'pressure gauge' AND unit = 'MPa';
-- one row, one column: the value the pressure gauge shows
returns 0.44 MPa
